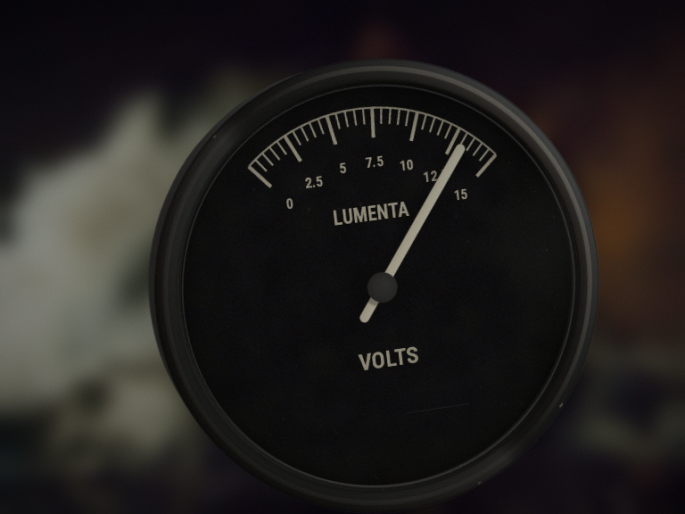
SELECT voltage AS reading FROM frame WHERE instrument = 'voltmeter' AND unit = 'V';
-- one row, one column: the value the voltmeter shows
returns 13 V
